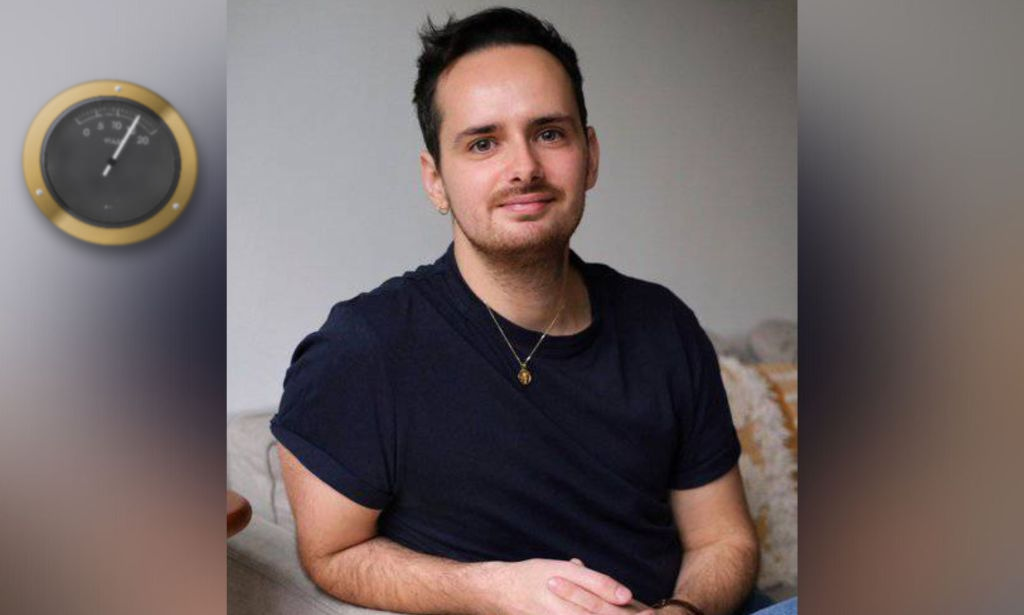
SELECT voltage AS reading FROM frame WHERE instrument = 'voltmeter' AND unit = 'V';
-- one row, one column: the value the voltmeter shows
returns 15 V
